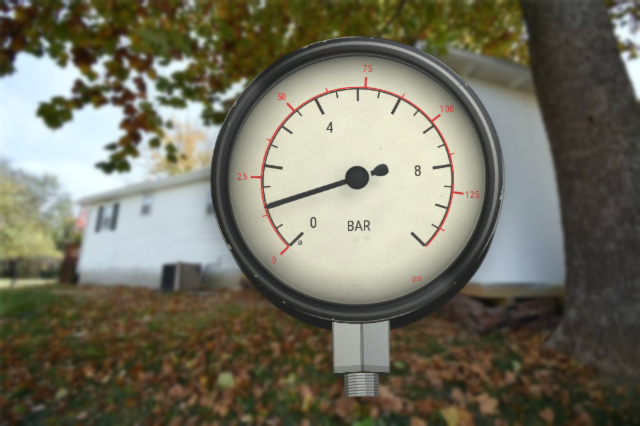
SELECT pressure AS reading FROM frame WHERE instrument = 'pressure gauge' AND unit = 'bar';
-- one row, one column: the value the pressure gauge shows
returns 1 bar
